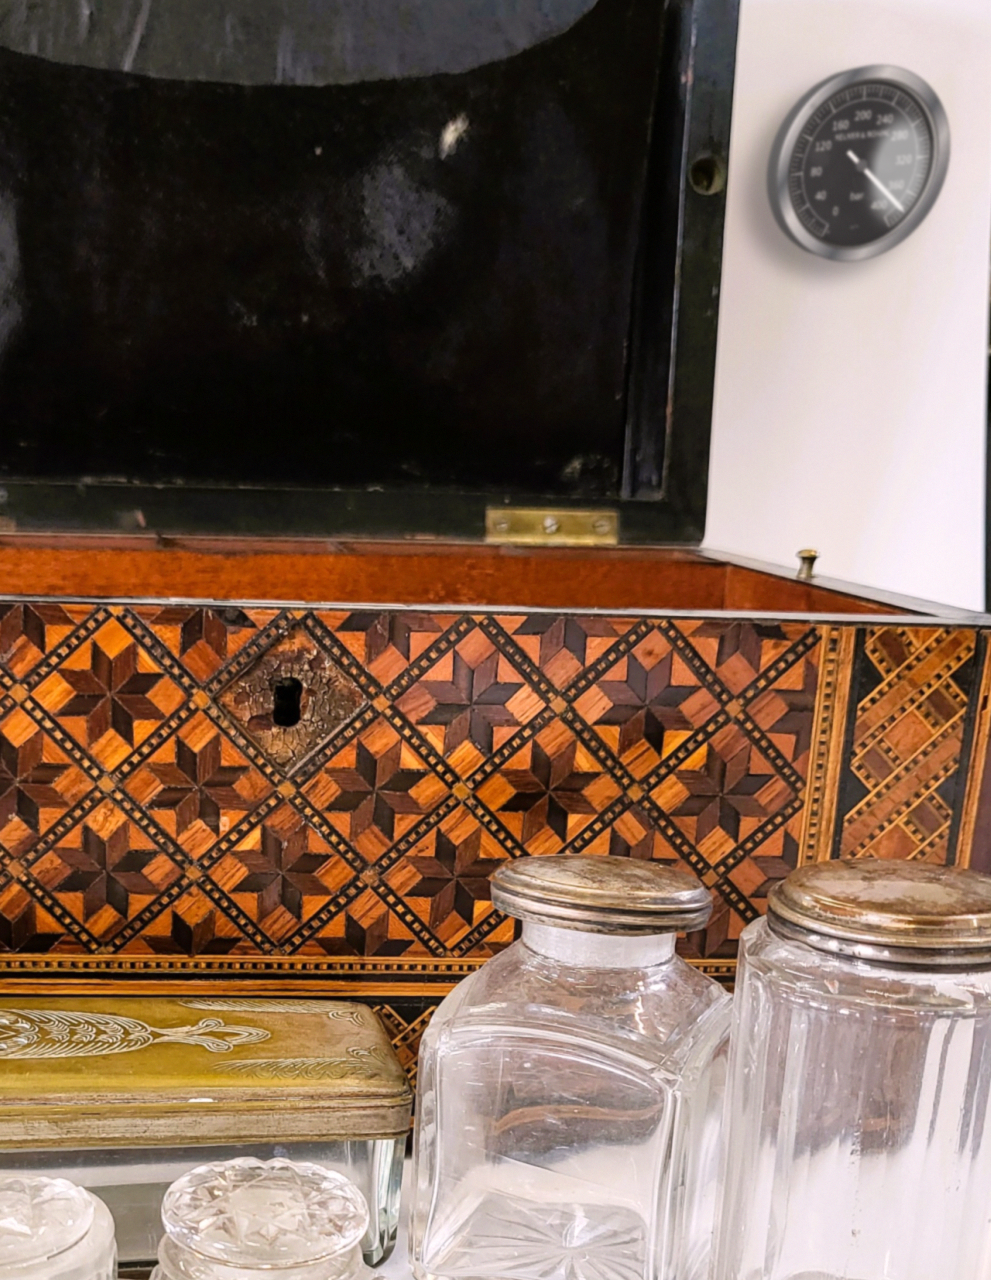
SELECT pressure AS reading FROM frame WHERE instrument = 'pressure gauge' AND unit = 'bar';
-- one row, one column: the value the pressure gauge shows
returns 380 bar
